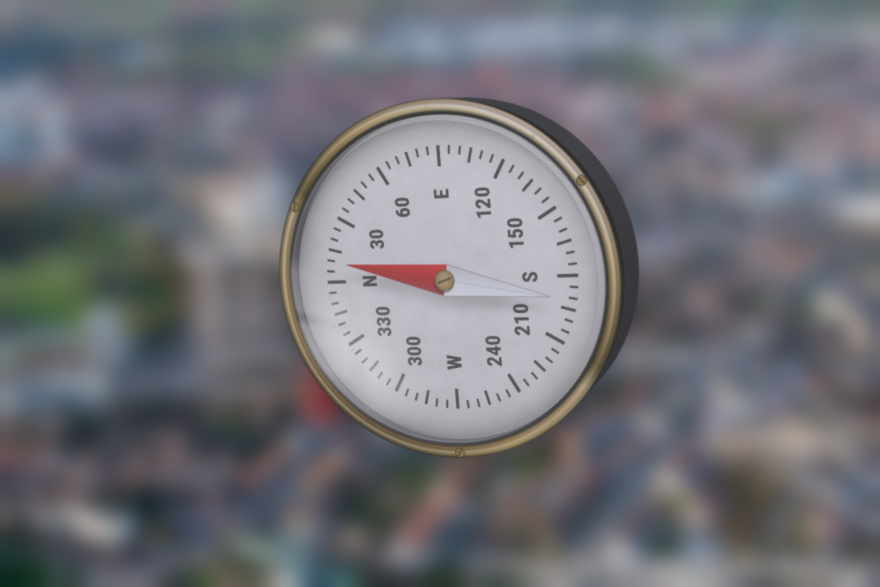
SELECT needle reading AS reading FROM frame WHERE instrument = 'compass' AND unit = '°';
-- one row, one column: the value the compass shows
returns 10 °
